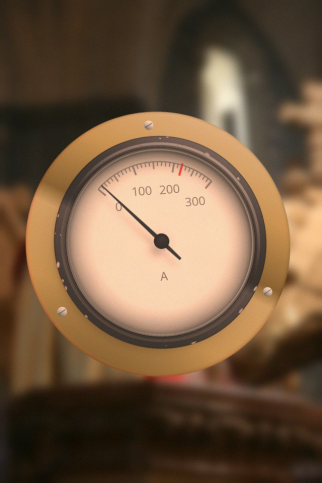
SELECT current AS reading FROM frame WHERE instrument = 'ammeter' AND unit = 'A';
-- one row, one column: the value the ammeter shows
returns 10 A
